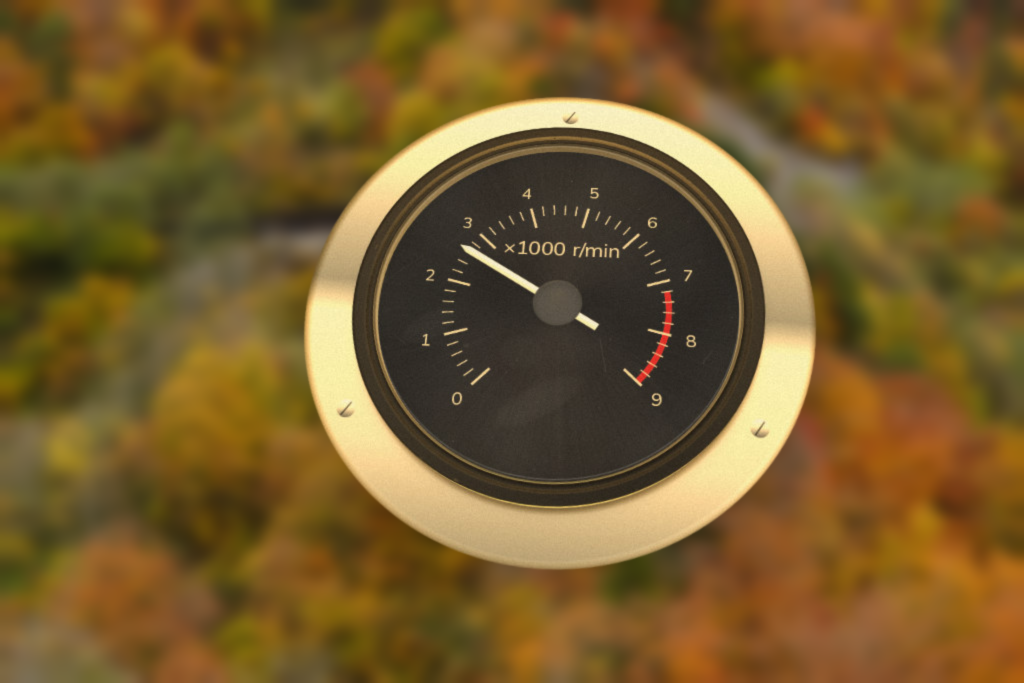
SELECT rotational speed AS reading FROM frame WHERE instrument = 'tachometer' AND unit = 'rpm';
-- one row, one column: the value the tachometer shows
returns 2600 rpm
